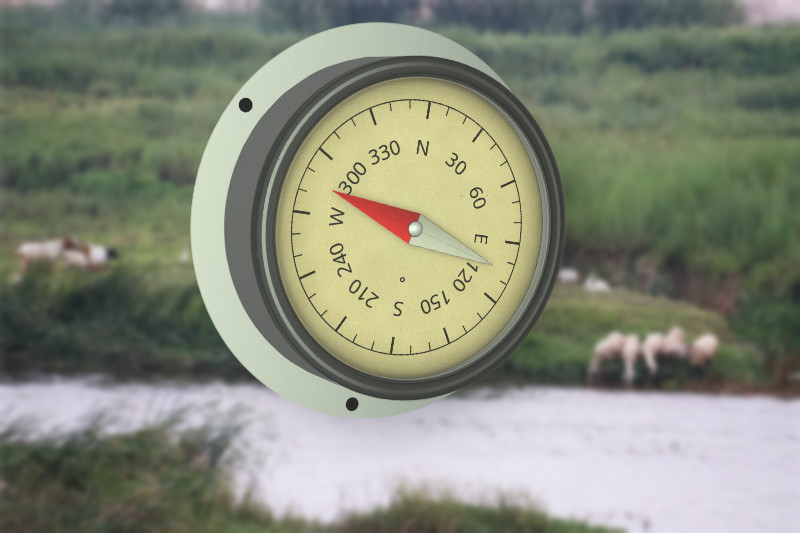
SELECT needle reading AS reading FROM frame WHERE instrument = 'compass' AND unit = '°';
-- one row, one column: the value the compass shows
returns 285 °
